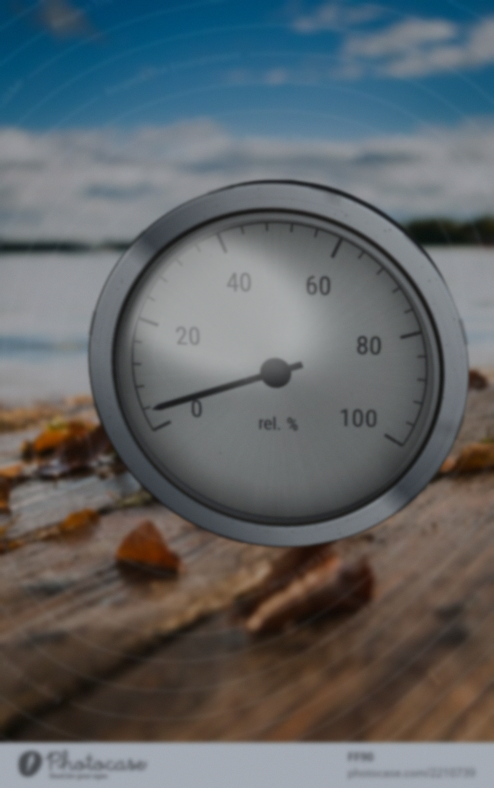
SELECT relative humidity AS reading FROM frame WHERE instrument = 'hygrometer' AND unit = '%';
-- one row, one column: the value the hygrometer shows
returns 4 %
